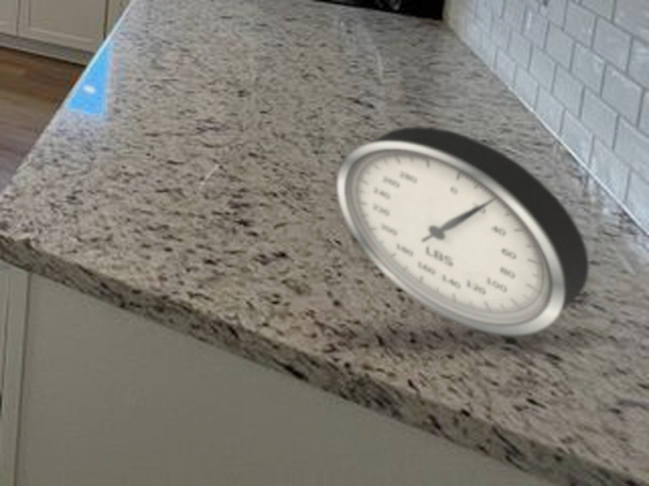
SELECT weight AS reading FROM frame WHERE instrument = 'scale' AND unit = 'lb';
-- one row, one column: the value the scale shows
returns 20 lb
